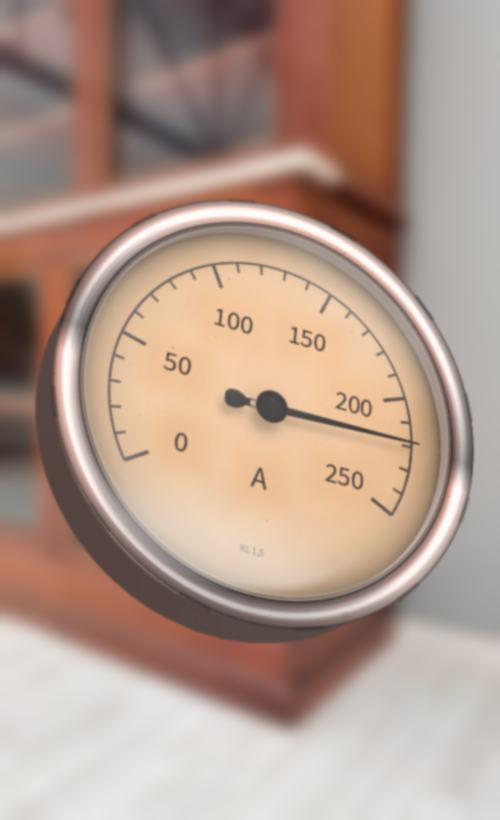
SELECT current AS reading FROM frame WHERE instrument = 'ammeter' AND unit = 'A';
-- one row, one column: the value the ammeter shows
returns 220 A
